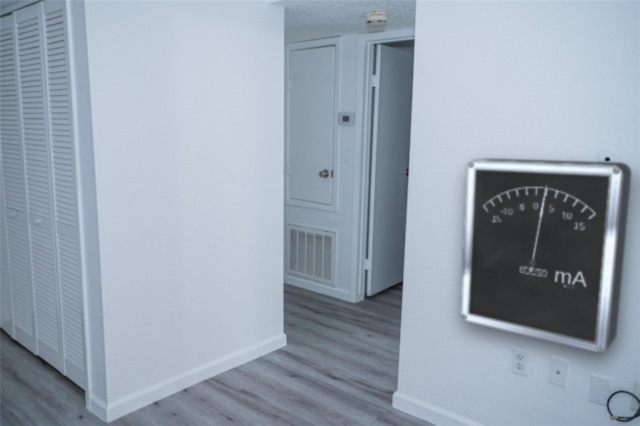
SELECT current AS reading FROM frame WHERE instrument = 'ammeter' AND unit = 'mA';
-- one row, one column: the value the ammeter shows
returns 2.5 mA
